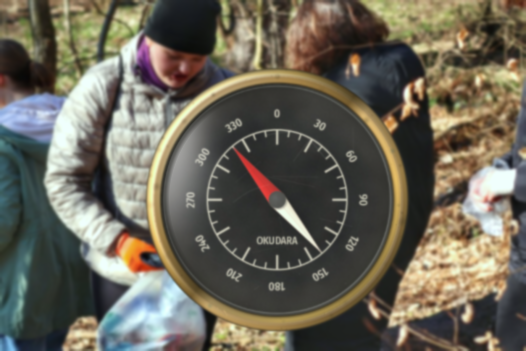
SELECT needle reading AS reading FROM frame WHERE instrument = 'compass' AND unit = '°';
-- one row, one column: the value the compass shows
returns 320 °
